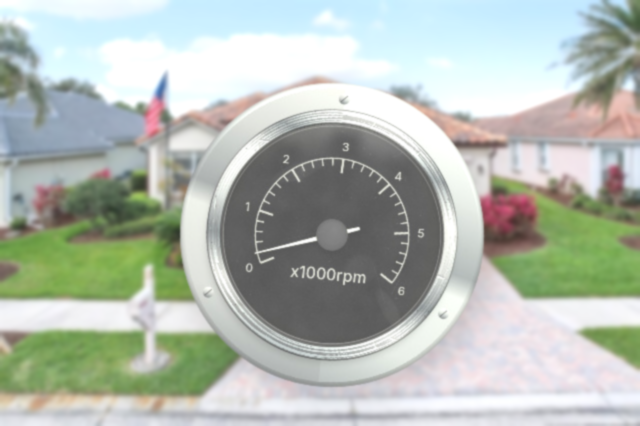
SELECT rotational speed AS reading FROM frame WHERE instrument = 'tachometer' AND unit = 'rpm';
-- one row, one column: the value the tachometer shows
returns 200 rpm
